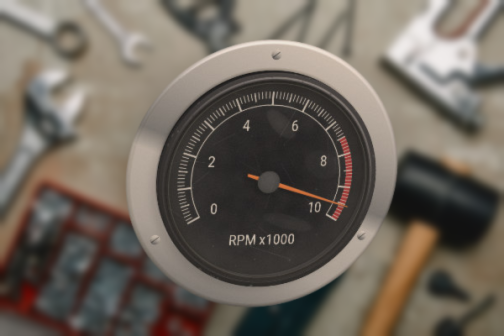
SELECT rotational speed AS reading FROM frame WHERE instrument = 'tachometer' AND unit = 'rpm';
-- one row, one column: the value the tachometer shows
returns 9500 rpm
